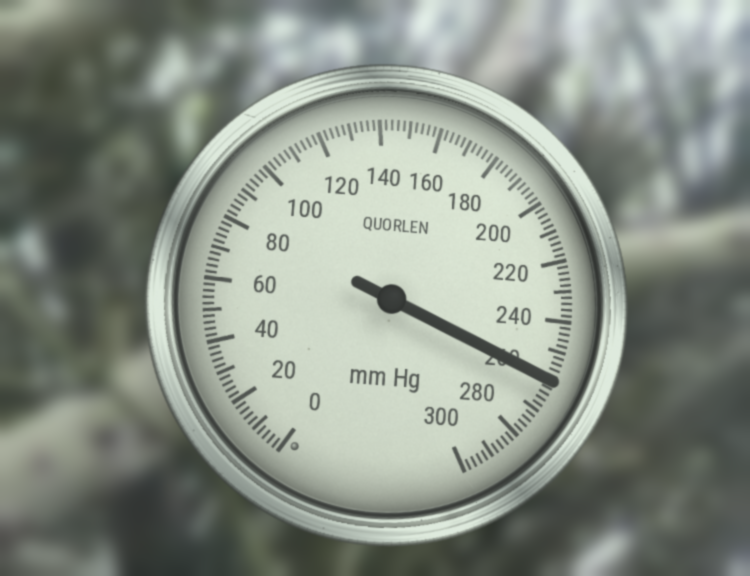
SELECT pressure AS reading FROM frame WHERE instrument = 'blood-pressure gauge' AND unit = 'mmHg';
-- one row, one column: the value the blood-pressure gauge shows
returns 260 mmHg
